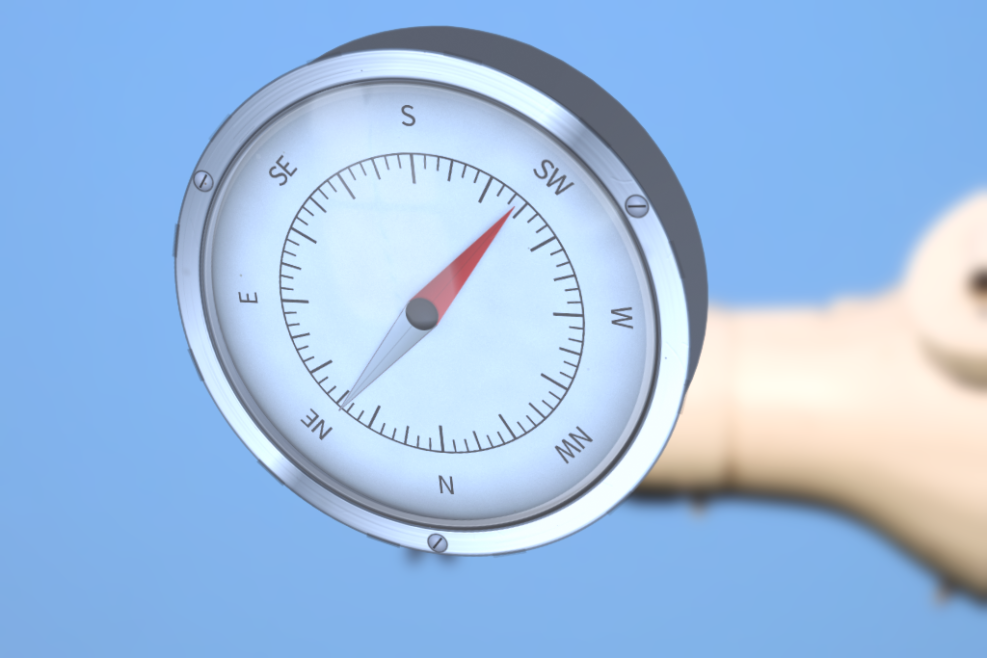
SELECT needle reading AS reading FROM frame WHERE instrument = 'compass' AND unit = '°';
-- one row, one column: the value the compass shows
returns 222.5 °
